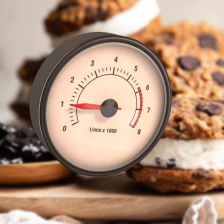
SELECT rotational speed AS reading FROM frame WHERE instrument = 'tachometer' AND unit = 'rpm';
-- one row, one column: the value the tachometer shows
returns 1000 rpm
